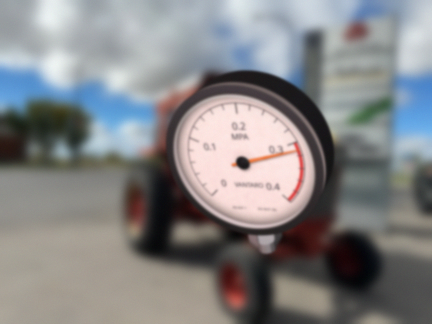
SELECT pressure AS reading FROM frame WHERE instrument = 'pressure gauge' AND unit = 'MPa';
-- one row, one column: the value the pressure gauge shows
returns 0.31 MPa
